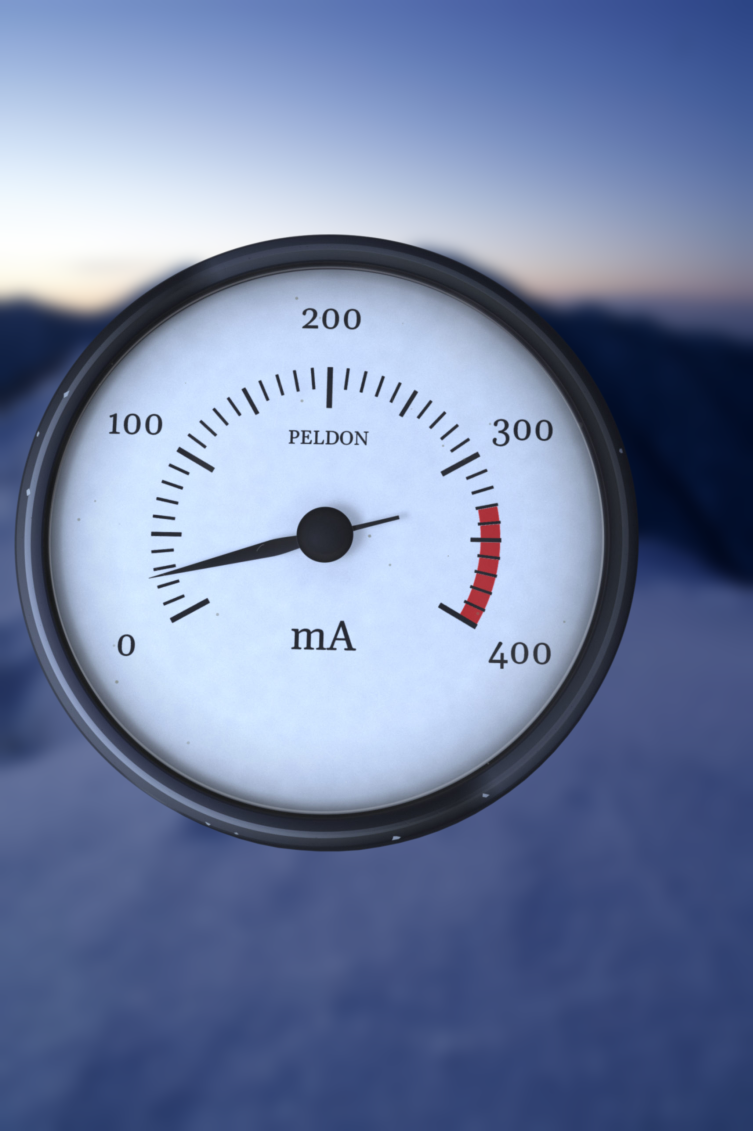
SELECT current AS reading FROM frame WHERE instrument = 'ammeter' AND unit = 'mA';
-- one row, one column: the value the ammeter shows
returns 25 mA
